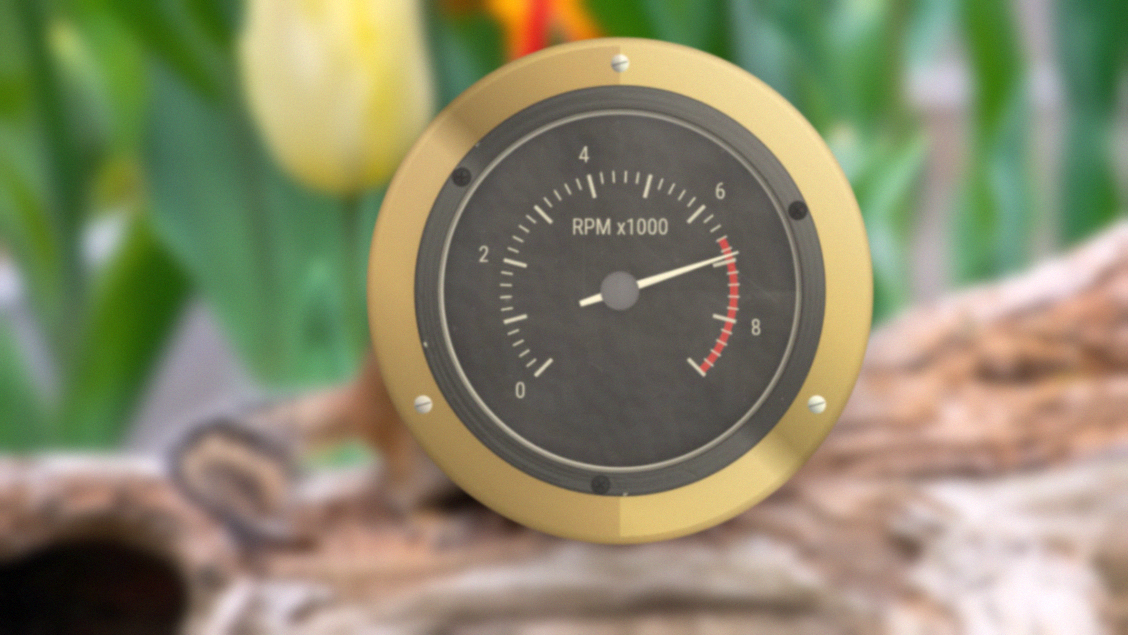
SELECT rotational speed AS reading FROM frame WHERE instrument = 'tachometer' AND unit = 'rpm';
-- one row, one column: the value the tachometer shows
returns 6900 rpm
